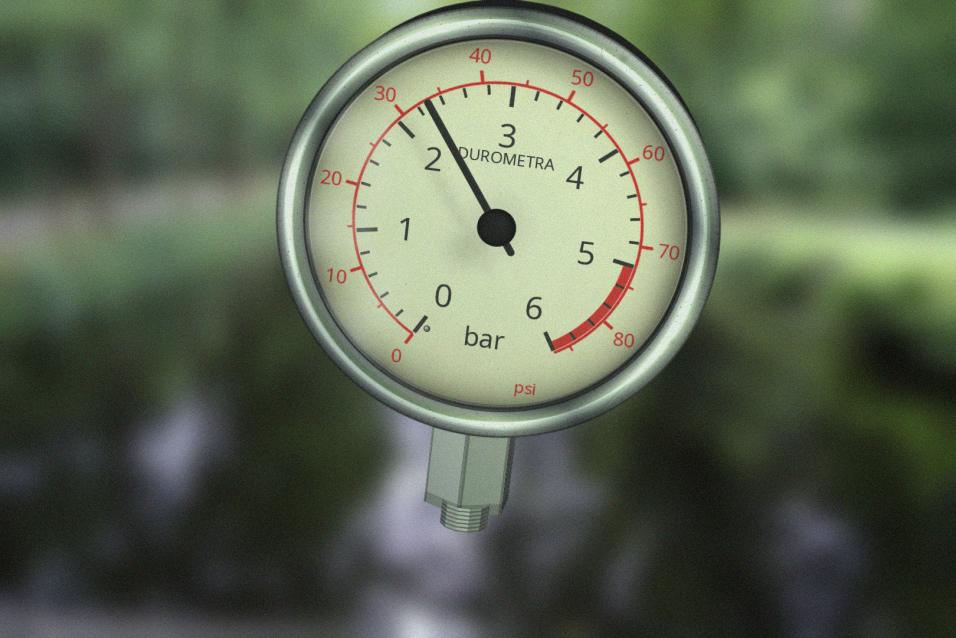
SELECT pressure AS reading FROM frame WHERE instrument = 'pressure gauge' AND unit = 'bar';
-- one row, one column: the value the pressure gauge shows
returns 2.3 bar
